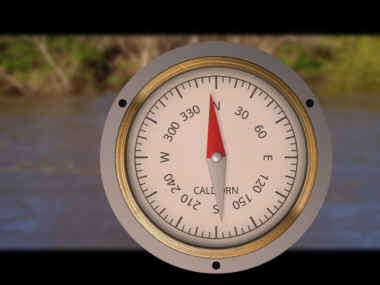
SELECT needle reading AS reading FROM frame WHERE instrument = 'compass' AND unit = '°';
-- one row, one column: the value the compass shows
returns 355 °
